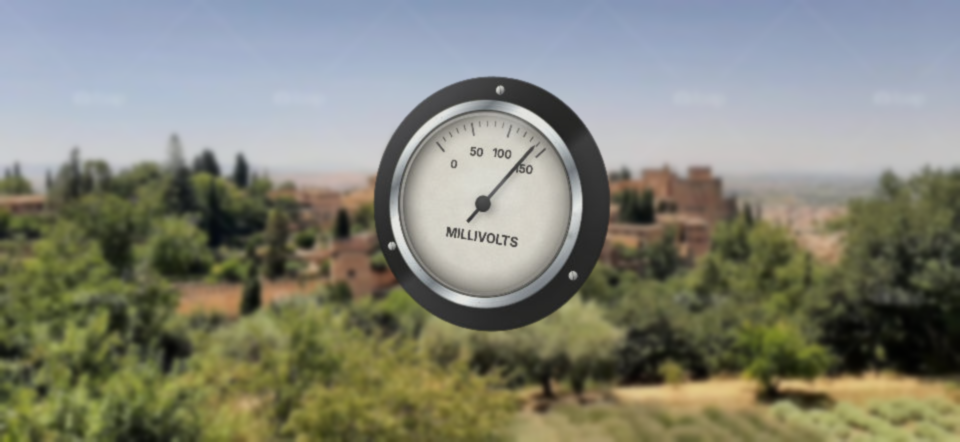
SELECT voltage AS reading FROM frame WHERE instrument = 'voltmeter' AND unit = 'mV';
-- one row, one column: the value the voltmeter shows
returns 140 mV
